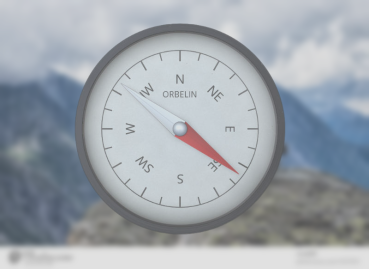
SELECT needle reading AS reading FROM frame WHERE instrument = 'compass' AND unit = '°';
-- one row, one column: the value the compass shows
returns 127.5 °
